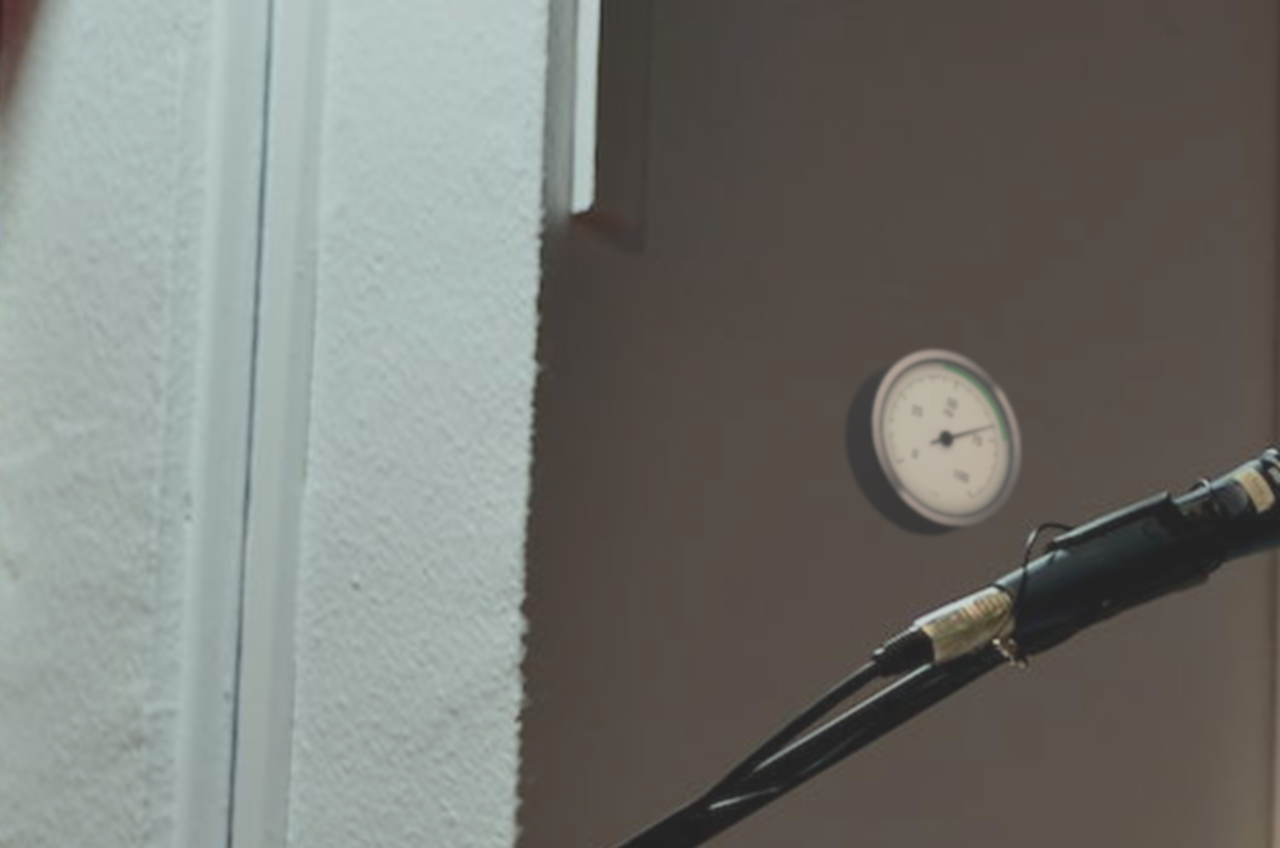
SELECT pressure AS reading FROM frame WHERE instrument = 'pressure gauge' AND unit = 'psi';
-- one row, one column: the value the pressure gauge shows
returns 70 psi
